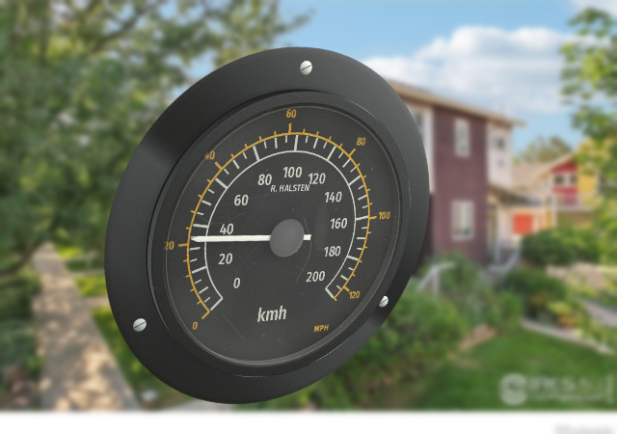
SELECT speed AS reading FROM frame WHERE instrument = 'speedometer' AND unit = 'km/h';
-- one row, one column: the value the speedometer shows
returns 35 km/h
